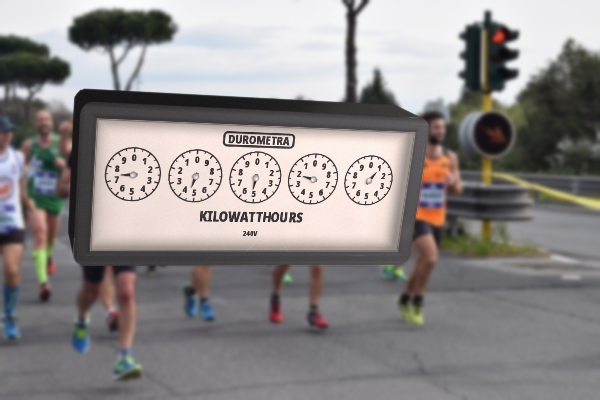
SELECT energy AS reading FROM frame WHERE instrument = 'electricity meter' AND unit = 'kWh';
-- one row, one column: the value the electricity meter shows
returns 74521 kWh
